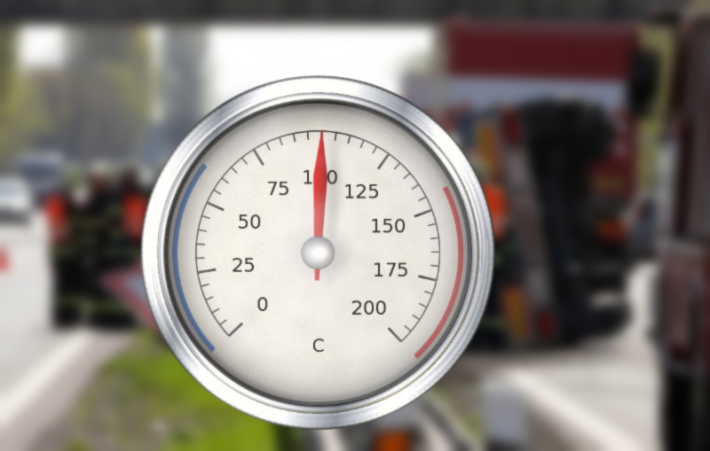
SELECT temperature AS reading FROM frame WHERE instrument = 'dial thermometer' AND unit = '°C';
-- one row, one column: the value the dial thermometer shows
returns 100 °C
